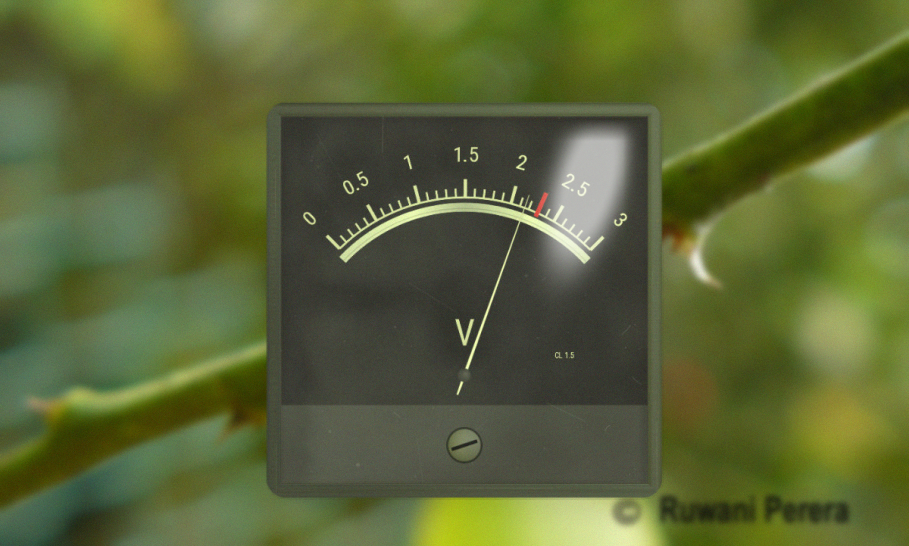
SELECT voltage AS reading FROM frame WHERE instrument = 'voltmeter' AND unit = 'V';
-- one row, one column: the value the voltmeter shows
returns 2.15 V
